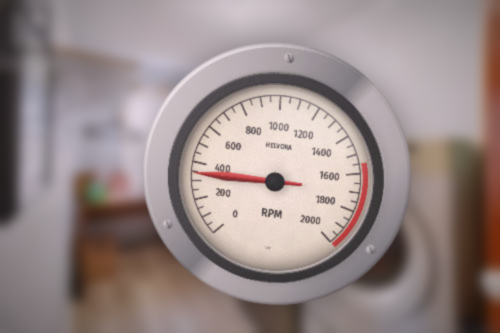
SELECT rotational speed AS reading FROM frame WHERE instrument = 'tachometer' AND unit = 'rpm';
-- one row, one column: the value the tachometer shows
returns 350 rpm
